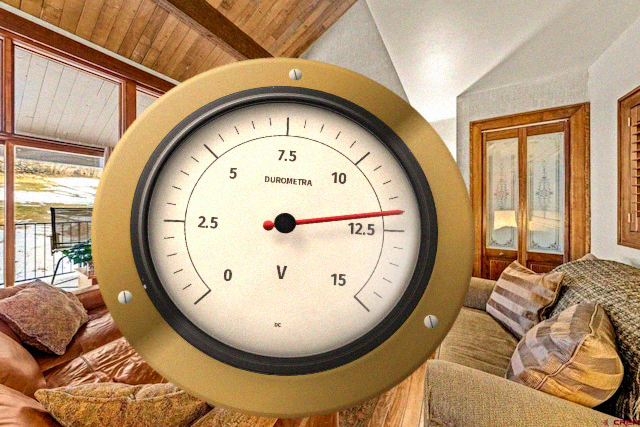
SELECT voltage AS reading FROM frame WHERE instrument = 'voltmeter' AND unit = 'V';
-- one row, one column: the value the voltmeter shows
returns 12 V
